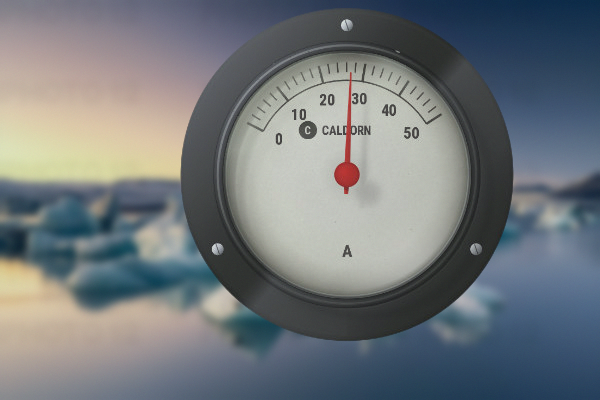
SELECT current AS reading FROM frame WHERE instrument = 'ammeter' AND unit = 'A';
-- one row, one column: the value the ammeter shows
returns 27 A
